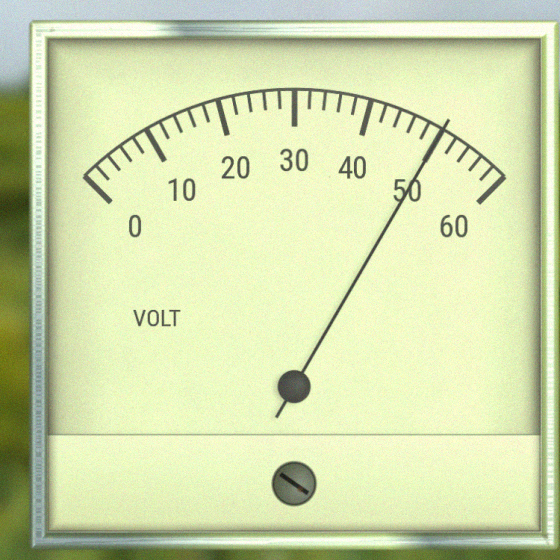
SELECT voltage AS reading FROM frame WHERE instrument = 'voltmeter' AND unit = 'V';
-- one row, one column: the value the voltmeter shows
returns 50 V
